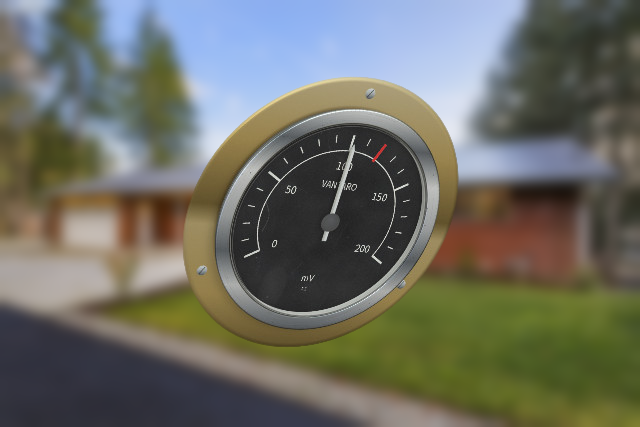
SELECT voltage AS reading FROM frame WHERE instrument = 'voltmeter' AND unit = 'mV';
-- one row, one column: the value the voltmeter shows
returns 100 mV
